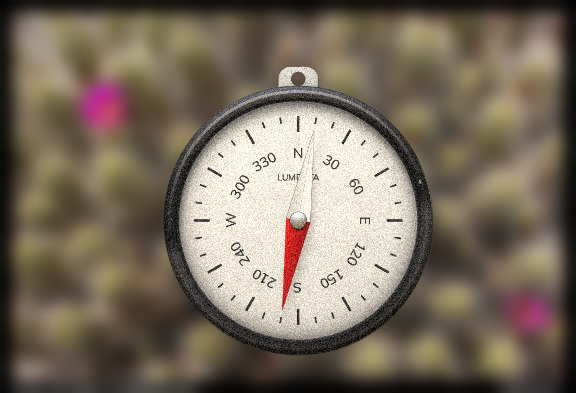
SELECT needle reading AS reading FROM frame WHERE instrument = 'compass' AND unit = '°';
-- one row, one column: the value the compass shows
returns 190 °
